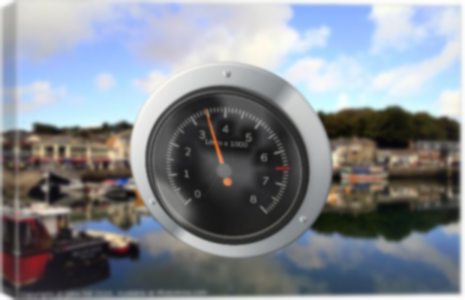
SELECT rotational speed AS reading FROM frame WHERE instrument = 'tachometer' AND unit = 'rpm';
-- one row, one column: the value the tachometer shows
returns 3500 rpm
